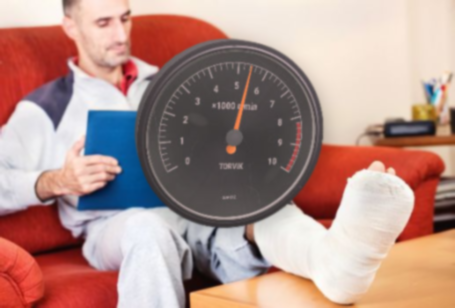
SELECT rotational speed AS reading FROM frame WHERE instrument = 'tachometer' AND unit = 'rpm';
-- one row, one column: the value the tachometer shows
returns 5400 rpm
